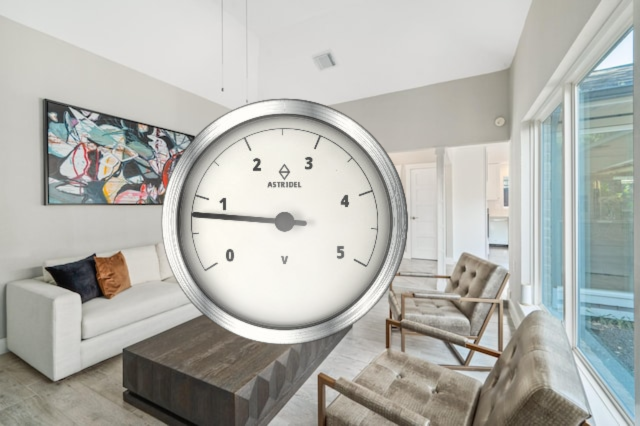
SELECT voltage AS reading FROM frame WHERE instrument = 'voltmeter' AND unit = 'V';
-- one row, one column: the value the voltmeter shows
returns 0.75 V
